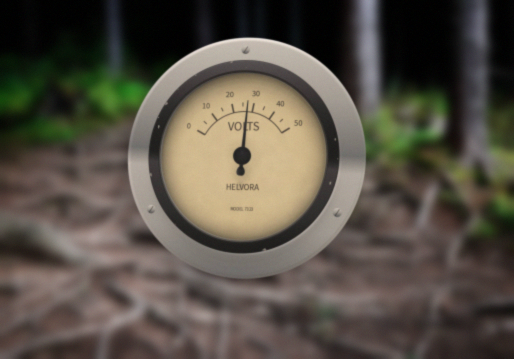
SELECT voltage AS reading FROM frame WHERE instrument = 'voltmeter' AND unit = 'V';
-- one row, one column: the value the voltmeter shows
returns 27.5 V
